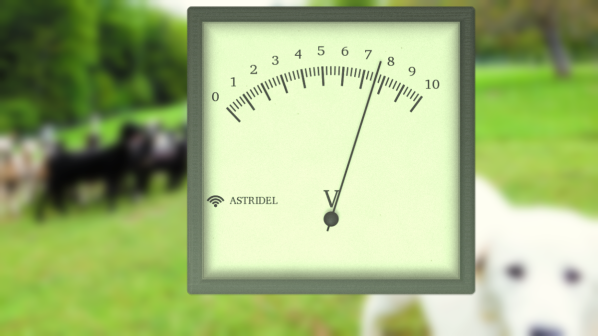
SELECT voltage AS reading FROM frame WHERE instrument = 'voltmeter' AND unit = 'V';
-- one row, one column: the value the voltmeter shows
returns 7.6 V
